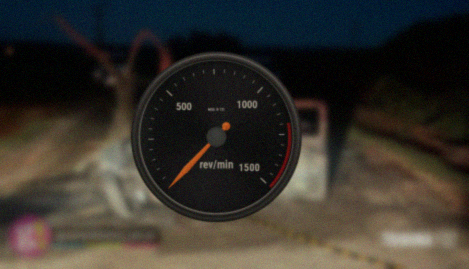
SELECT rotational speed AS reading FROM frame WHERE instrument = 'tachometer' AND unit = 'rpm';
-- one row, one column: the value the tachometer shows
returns 0 rpm
